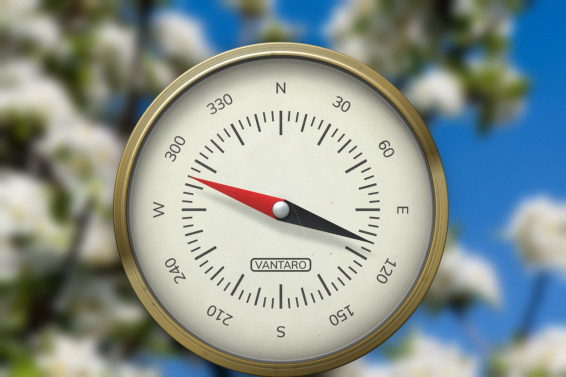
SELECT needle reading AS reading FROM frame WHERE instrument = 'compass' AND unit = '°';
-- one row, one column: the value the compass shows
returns 290 °
